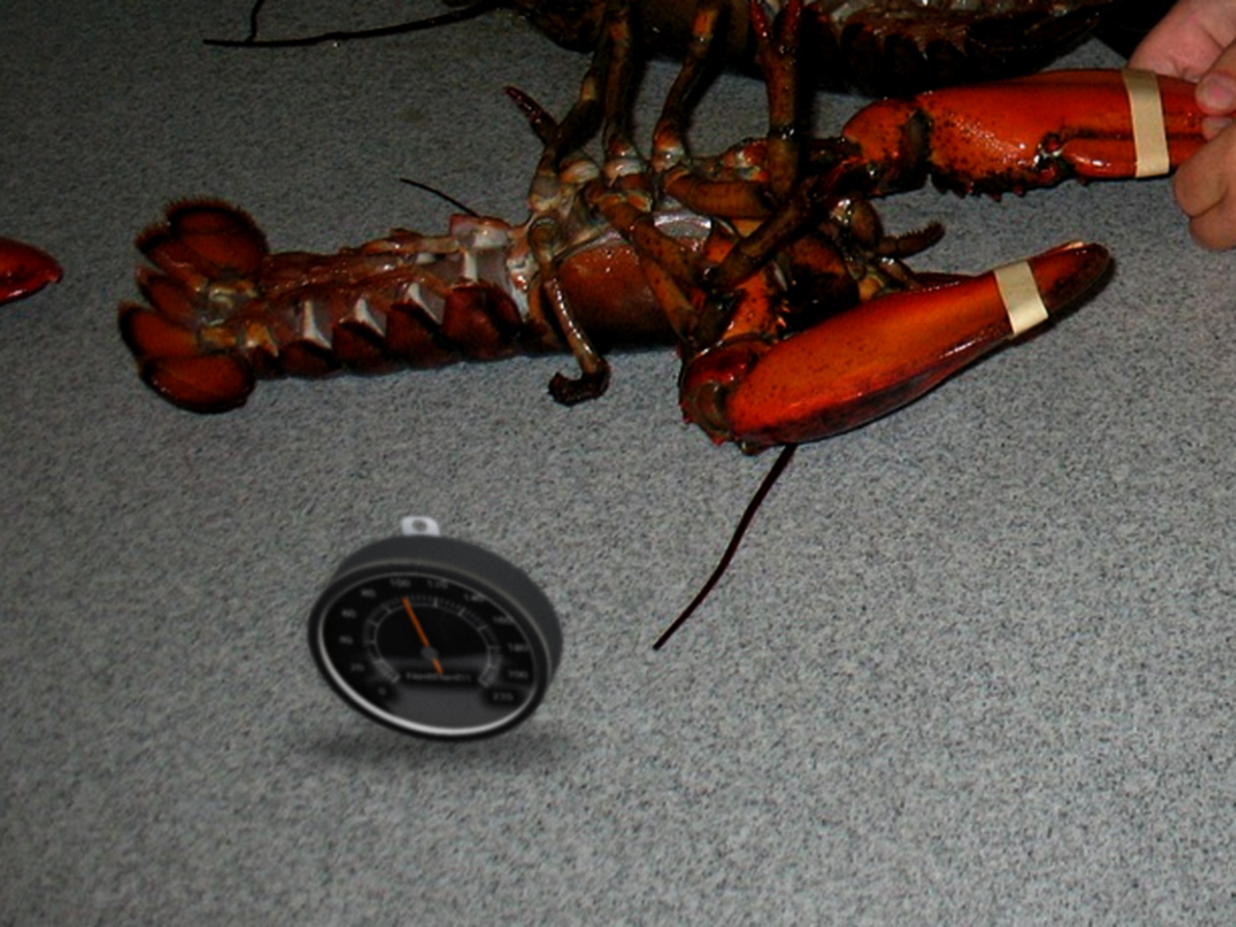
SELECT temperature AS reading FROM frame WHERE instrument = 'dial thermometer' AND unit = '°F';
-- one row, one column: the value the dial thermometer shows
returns 100 °F
